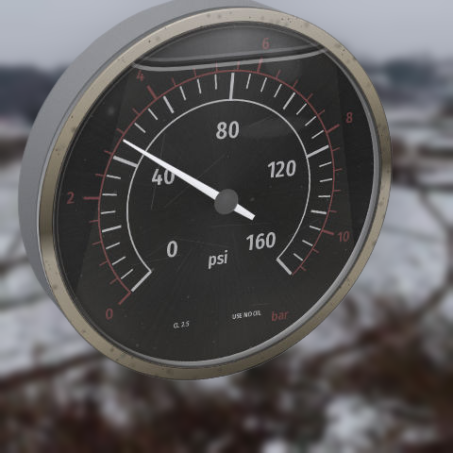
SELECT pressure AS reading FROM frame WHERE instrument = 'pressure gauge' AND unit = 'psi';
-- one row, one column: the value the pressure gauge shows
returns 45 psi
